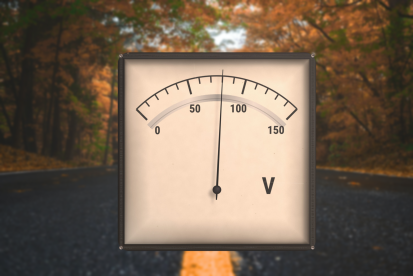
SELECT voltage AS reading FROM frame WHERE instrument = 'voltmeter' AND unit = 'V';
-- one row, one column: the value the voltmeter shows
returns 80 V
